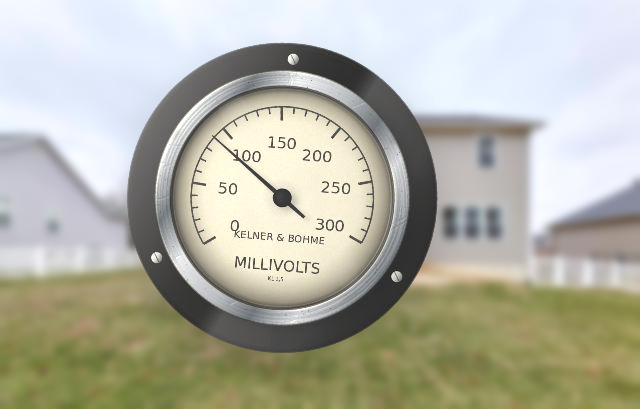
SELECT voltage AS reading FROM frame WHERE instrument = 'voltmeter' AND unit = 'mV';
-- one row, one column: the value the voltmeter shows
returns 90 mV
